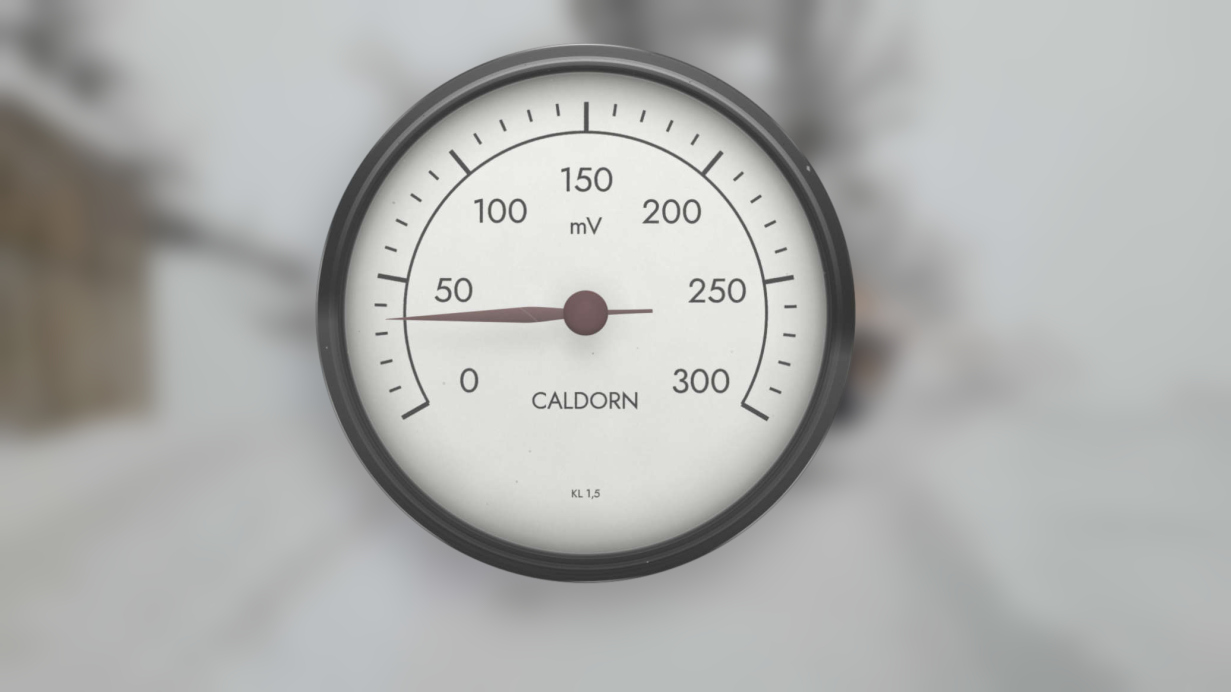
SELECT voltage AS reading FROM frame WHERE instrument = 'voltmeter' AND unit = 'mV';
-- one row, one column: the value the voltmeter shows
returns 35 mV
